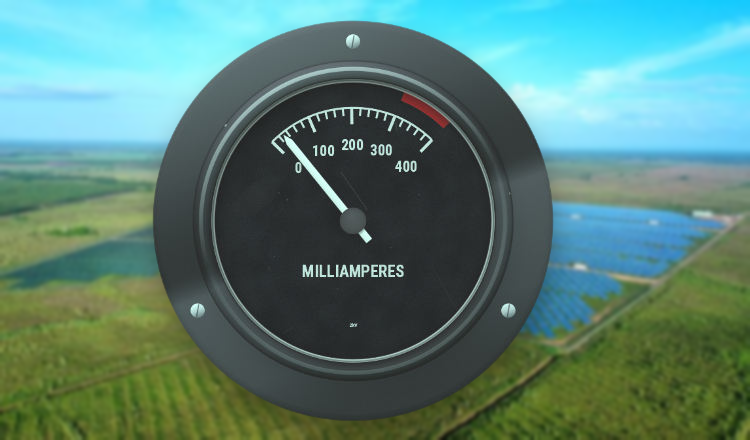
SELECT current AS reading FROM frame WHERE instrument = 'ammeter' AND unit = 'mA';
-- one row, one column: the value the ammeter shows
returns 30 mA
